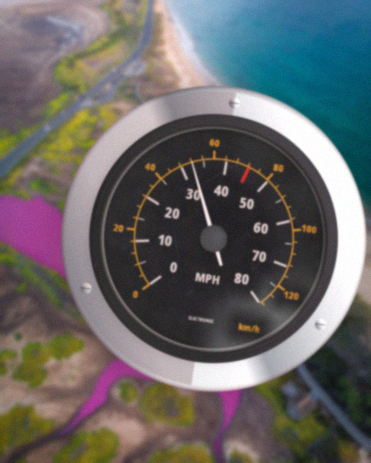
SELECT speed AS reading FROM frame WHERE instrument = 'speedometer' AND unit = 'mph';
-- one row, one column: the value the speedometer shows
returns 32.5 mph
